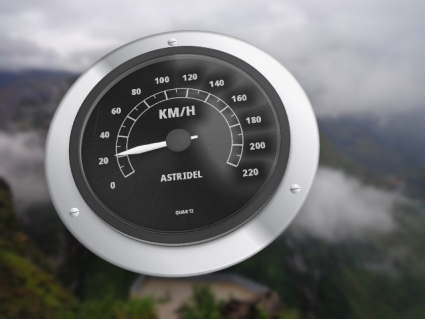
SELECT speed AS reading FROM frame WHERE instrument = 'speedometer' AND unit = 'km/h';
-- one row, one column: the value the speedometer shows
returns 20 km/h
